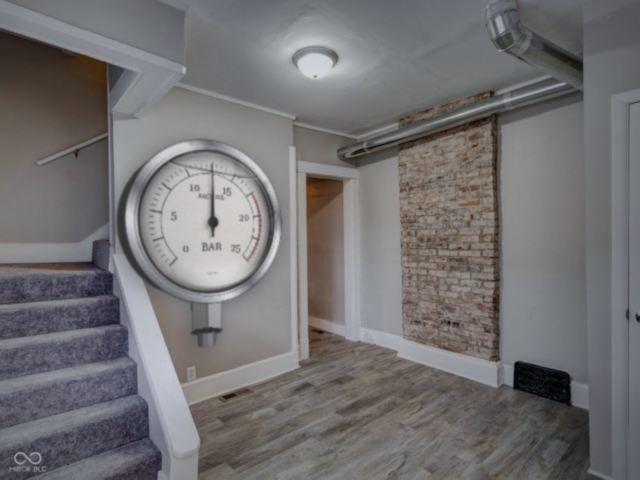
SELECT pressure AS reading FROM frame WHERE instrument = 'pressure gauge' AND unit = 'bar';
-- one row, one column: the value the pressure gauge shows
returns 12.5 bar
